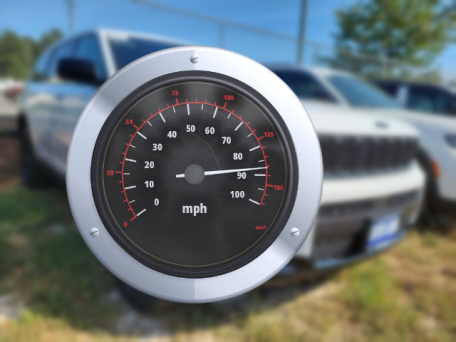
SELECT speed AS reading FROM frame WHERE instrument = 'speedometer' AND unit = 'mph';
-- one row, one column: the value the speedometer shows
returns 87.5 mph
